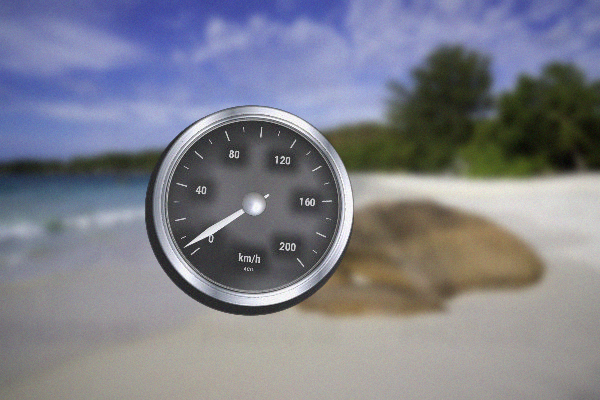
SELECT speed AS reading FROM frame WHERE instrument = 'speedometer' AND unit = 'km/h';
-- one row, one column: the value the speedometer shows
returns 5 km/h
